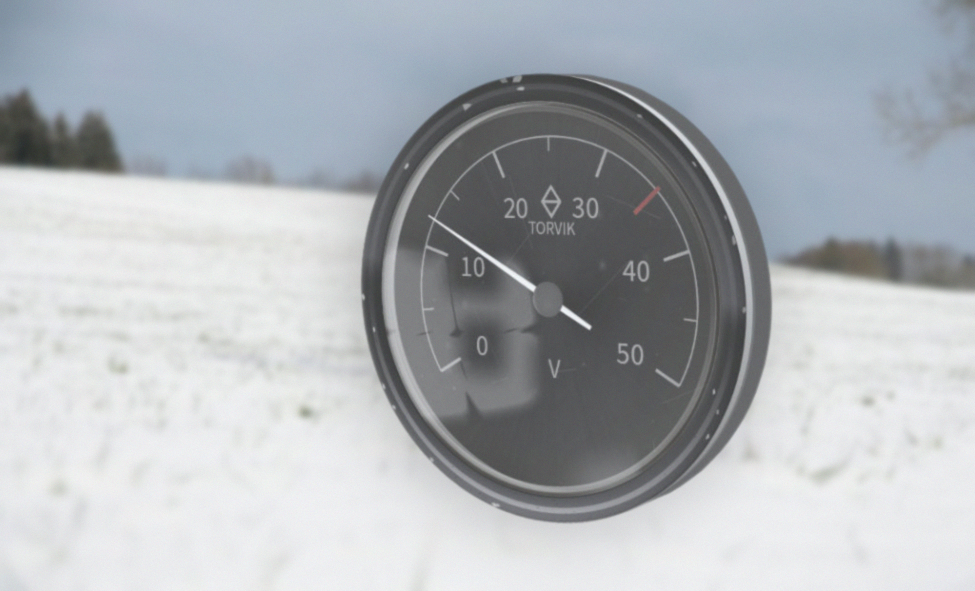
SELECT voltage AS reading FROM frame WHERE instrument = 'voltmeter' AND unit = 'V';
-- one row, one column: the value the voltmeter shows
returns 12.5 V
